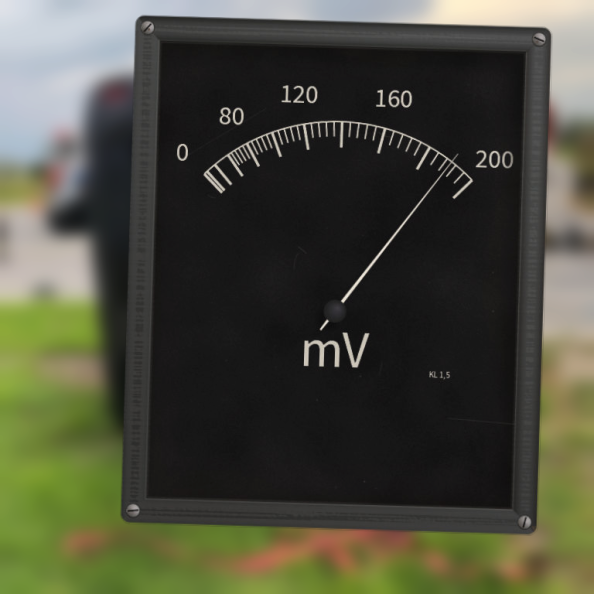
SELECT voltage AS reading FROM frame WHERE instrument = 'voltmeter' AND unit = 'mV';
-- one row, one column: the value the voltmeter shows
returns 190 mV
